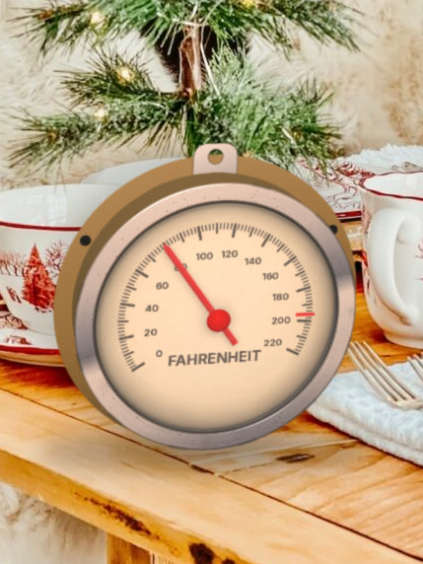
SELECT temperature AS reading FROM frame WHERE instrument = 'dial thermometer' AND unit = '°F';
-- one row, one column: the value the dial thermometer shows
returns 80 °F
